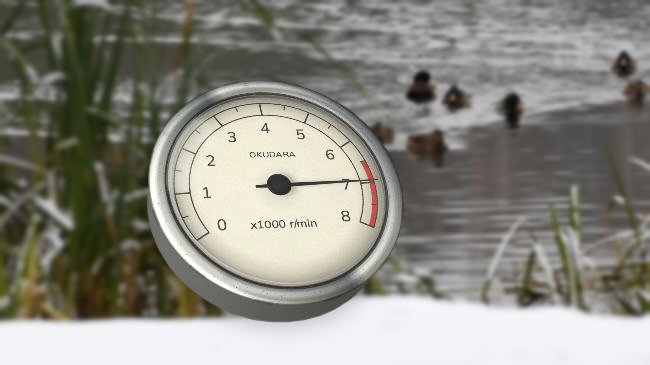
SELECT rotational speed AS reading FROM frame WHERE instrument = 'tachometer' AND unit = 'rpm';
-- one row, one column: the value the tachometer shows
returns 7000 rpm
